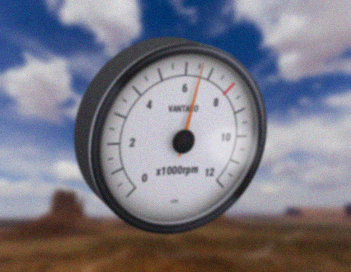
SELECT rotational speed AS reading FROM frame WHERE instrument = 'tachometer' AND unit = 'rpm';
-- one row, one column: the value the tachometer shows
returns 6500 rpm
